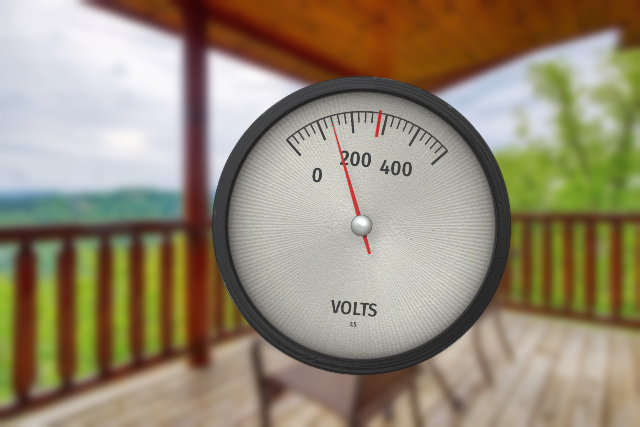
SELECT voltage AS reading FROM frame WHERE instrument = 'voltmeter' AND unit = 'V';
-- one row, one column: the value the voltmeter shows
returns 140 V
